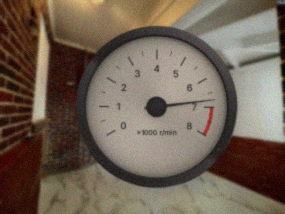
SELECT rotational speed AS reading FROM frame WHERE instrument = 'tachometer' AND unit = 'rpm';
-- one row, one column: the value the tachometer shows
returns 6750 rpm
